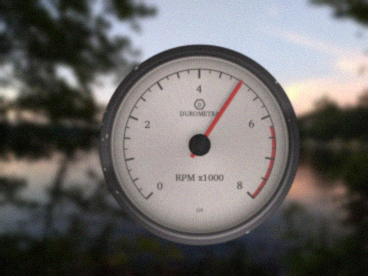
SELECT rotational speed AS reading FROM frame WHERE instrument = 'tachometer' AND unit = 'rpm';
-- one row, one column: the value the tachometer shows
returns 5000 rpm
